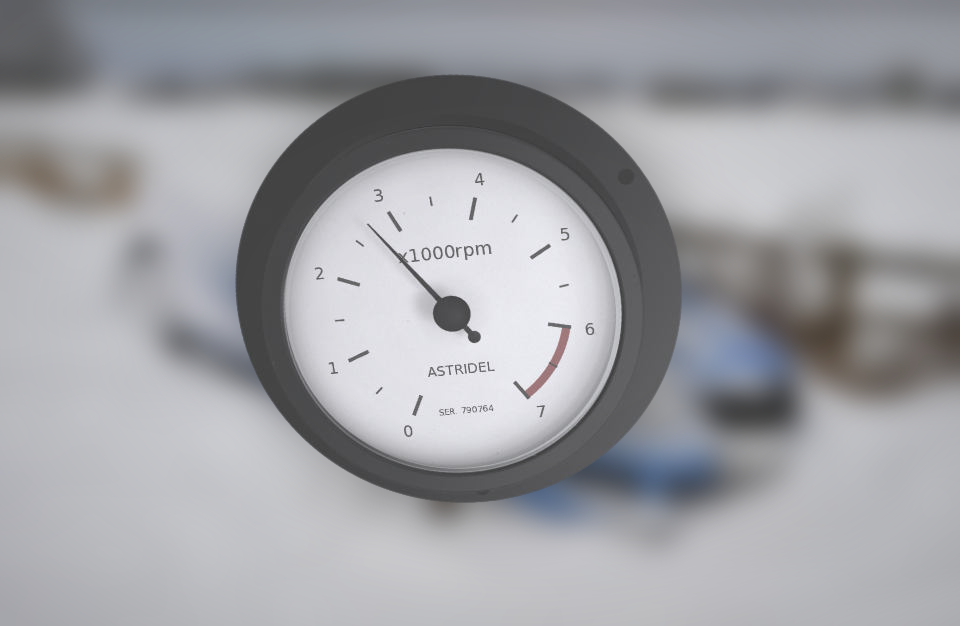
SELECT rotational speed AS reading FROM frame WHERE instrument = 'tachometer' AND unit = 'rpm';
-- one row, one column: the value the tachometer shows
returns 2750 rpm
